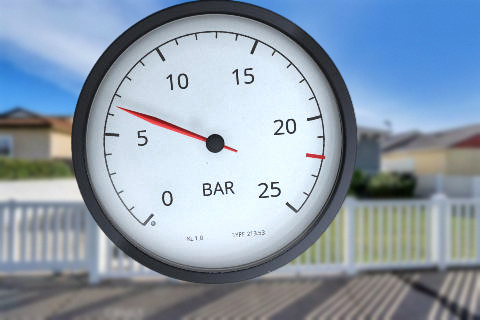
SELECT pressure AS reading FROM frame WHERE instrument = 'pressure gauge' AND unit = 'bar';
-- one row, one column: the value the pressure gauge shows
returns 6.5 bar
